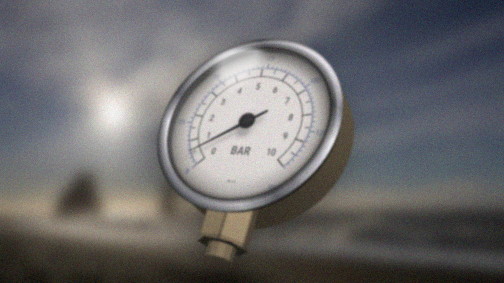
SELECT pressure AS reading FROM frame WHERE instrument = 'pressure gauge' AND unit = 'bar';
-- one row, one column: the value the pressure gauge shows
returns 0.5 bar
